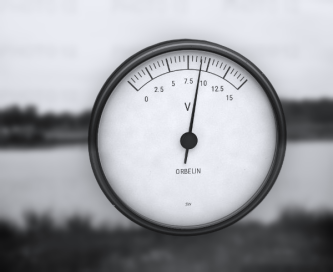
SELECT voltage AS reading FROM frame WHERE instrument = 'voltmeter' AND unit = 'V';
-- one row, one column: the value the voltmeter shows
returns 9 V
